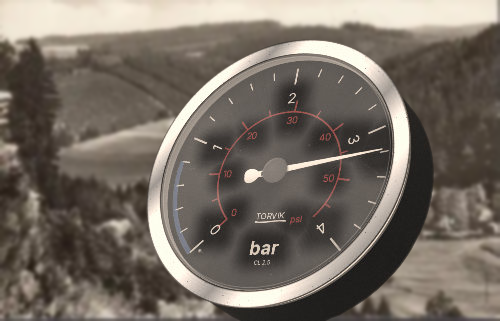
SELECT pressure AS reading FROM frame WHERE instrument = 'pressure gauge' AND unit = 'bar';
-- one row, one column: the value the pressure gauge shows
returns 3.2 bar
